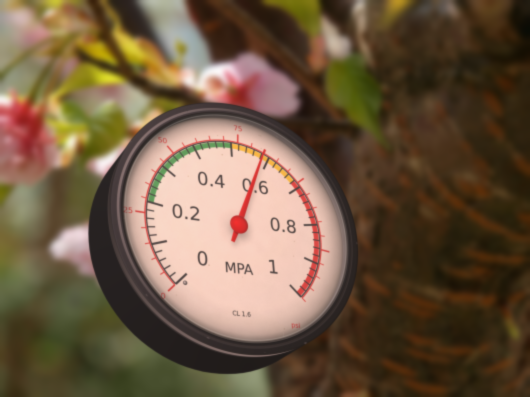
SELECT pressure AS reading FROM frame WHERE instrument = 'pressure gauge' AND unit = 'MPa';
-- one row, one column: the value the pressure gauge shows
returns 0.58 MPa
